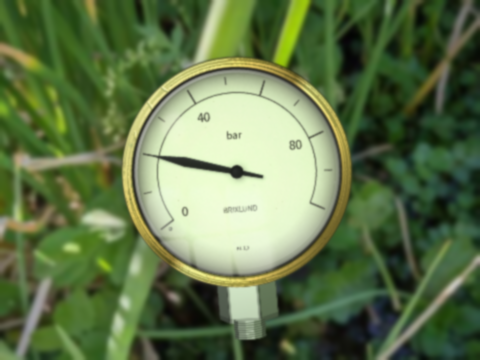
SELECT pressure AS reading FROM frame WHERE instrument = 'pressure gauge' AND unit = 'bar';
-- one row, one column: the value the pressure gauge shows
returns 20 bar
